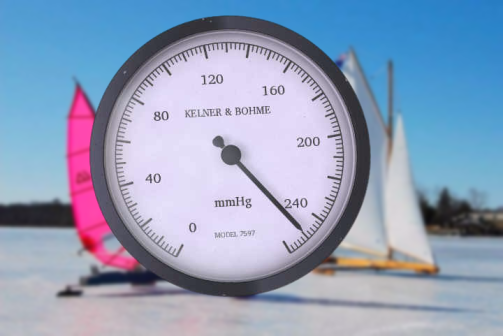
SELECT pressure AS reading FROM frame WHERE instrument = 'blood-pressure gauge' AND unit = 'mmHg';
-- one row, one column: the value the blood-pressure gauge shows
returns 250 mmHg
